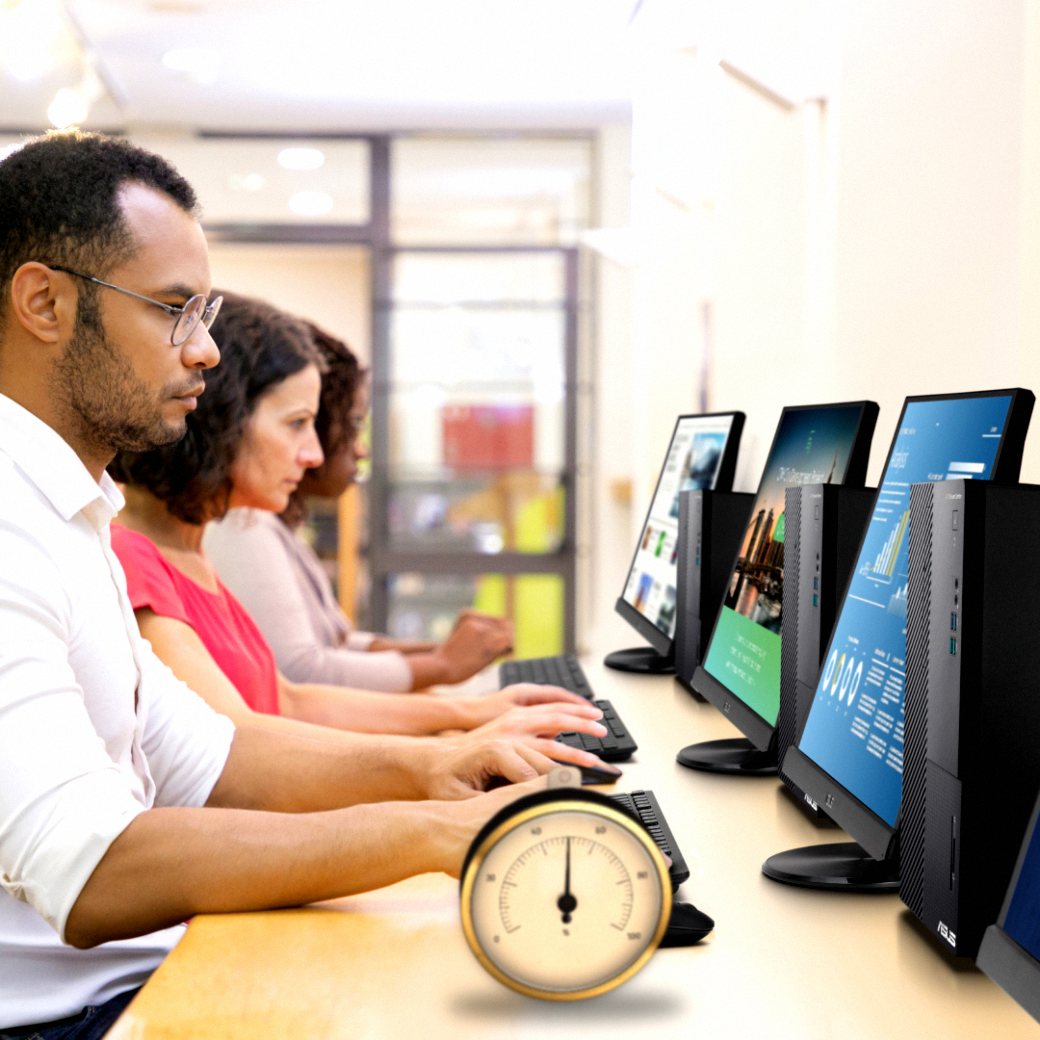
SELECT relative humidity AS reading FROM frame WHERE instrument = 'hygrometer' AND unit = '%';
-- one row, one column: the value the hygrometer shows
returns 50 %
